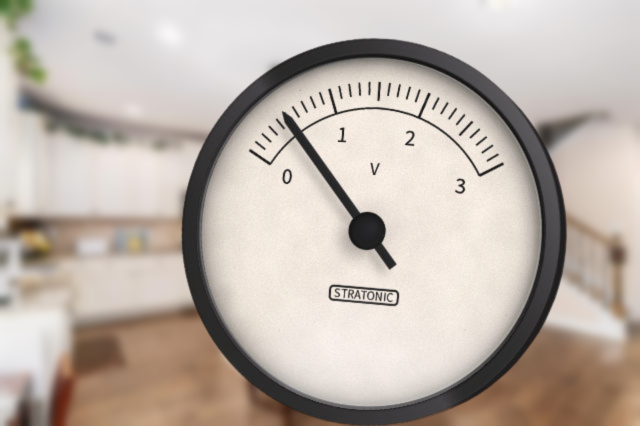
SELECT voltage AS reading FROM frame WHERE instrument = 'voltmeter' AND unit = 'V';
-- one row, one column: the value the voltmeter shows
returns 0.5 V
